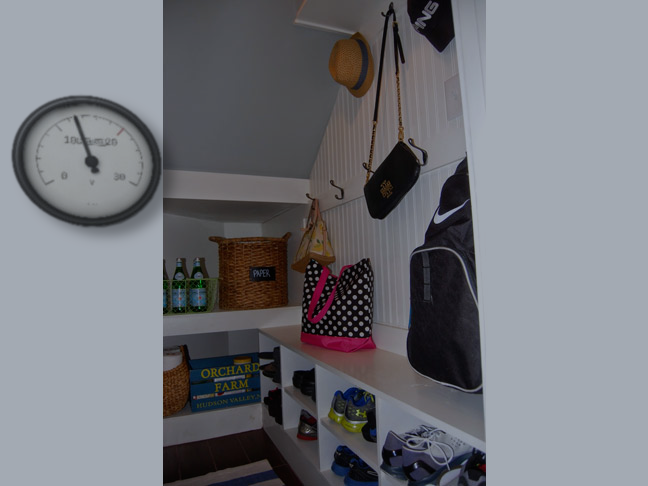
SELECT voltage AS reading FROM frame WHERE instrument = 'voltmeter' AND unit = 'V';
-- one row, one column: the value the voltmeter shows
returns 13 V
